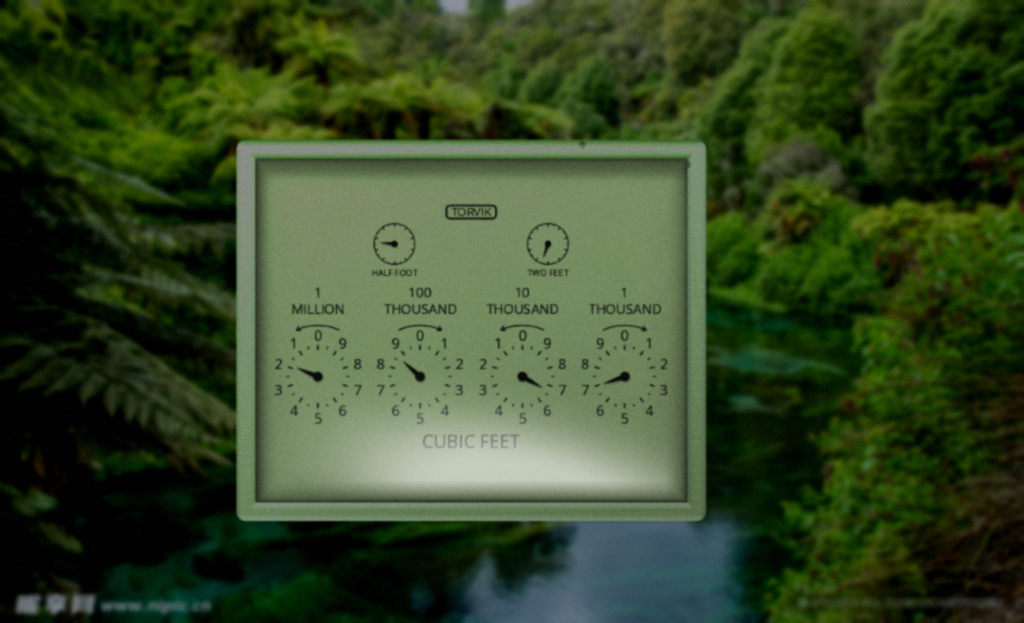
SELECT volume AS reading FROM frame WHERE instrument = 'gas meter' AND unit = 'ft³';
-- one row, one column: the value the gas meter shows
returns 186700 ft³
